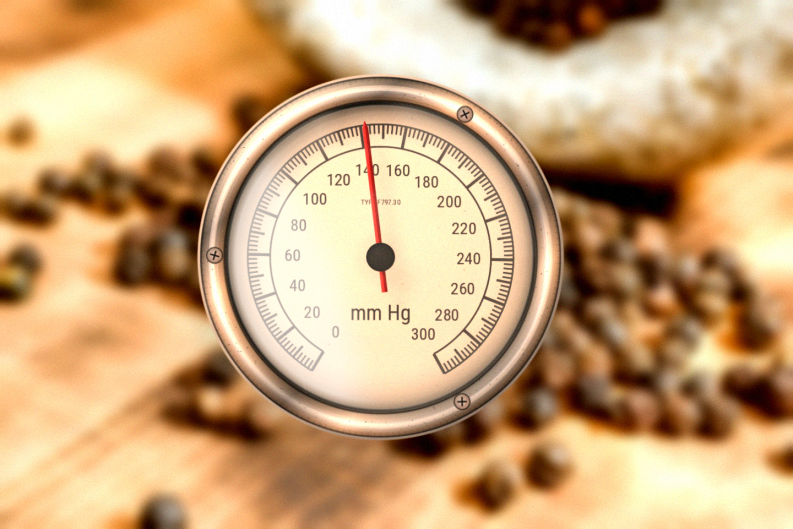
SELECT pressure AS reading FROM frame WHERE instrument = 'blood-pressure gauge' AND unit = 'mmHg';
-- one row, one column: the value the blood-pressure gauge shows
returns 142 mmHg
